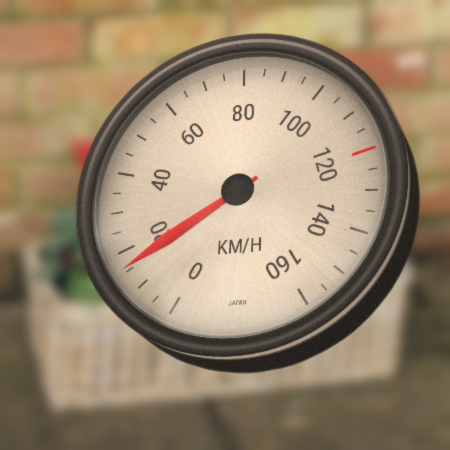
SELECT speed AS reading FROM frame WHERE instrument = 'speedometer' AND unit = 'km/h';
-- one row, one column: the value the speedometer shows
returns 15 km/h
